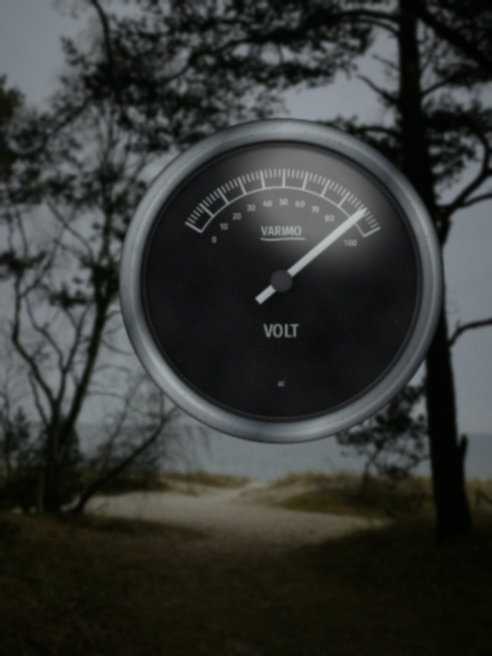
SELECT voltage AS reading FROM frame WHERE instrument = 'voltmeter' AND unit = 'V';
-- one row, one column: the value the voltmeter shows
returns 90 V
